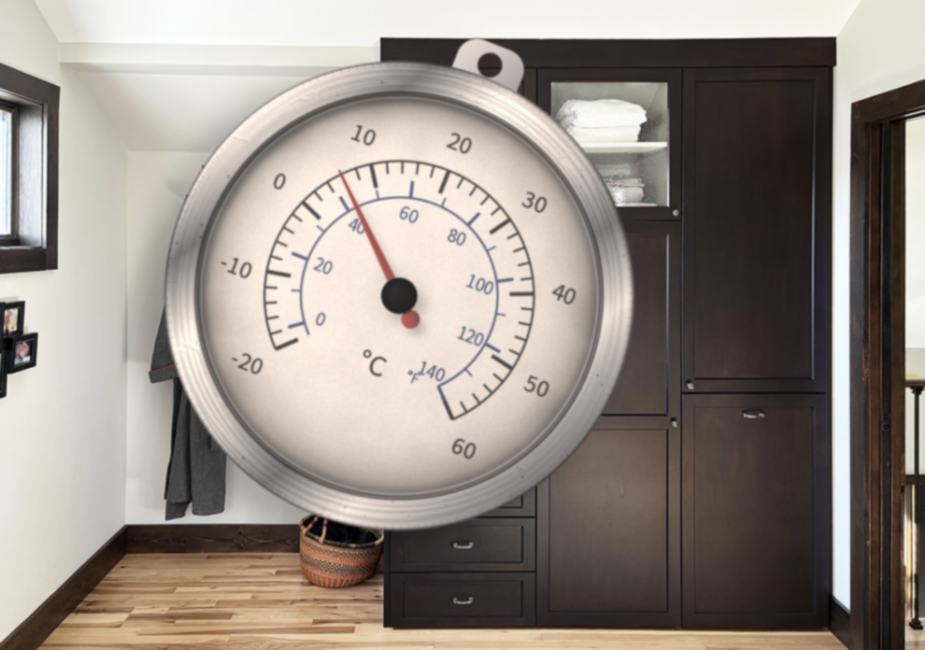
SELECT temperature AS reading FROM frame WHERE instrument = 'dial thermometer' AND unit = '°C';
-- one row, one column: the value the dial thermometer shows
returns 6 °C
